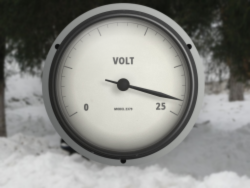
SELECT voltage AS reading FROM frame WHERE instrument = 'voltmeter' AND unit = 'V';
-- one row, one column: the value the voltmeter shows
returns 23.5 V
